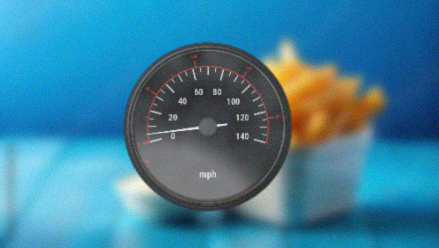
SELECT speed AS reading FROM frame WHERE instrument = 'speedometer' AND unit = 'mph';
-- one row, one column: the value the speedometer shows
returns 5 mph
